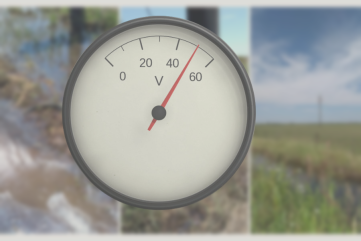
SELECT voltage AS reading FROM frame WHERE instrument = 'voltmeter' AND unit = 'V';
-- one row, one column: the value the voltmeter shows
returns 50 V
